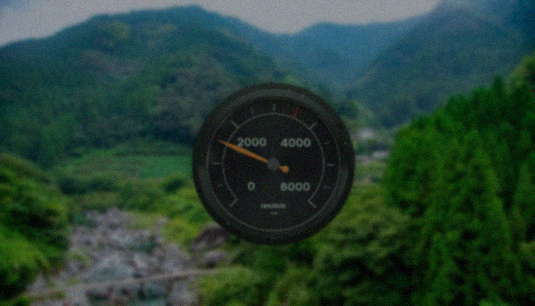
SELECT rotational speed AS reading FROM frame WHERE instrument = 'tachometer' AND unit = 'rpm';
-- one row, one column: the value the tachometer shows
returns 1500 rpm
